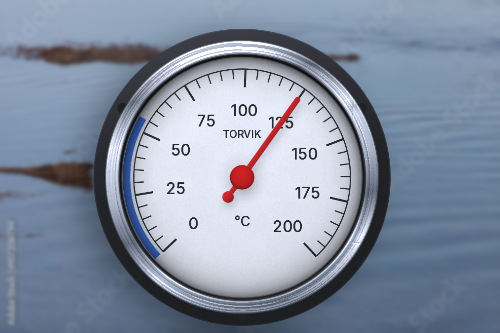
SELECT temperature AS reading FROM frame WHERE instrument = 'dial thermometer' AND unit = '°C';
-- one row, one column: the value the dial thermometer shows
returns 125 °C
